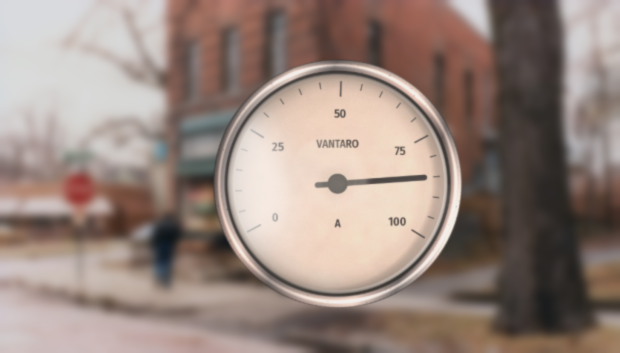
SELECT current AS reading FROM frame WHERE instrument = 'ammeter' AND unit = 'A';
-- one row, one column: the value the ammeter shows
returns 85 A
